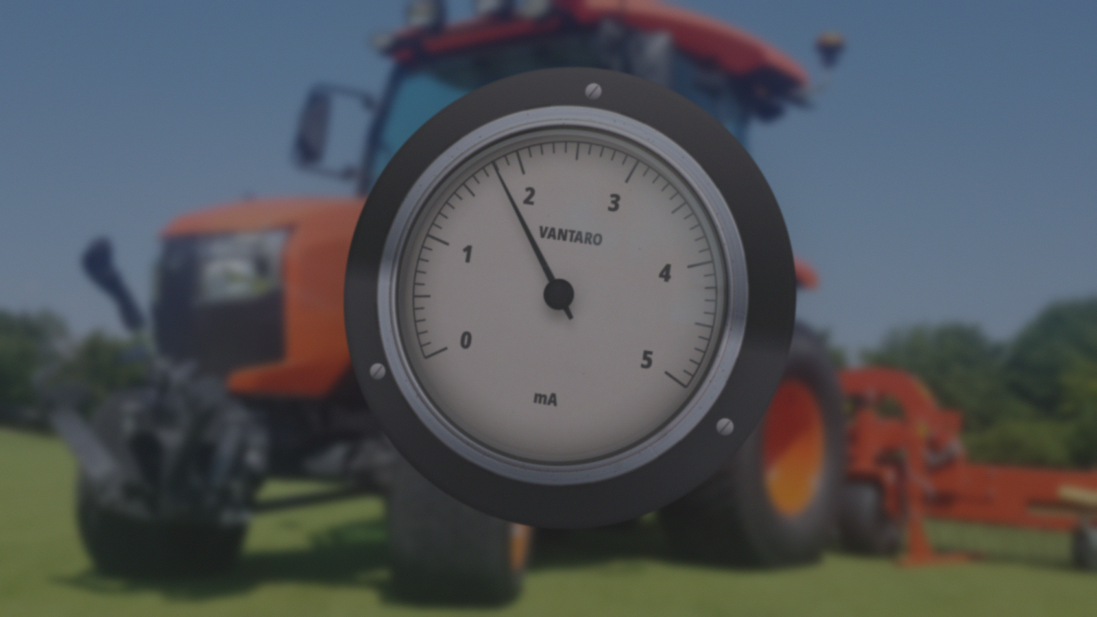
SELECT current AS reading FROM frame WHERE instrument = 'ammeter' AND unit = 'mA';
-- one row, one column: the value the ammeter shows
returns 1.8 mA
